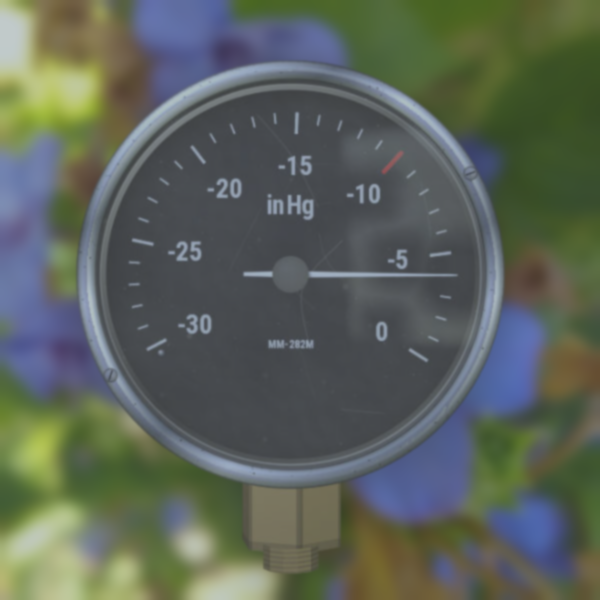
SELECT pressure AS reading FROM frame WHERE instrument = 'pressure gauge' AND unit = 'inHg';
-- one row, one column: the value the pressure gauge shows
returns -4 inHg
